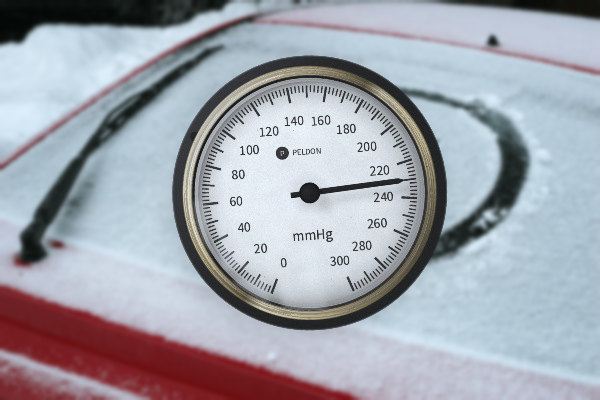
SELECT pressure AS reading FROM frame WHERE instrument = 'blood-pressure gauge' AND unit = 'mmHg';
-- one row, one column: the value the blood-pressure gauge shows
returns 230 mmHg
